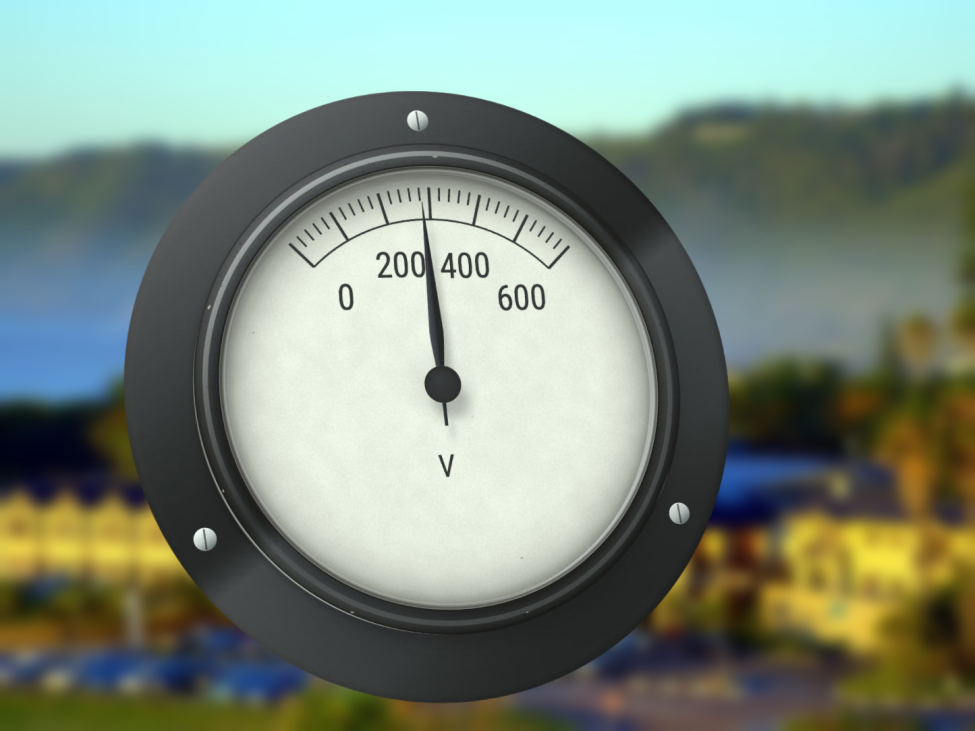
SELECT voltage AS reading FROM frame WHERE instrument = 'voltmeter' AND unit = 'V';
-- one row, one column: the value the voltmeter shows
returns 280 V
